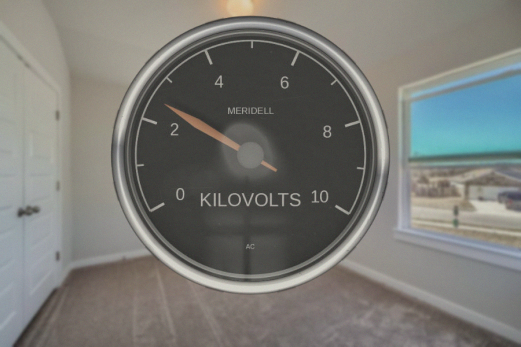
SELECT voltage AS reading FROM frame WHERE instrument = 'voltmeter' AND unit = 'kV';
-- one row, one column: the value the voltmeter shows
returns 2.5 kV
